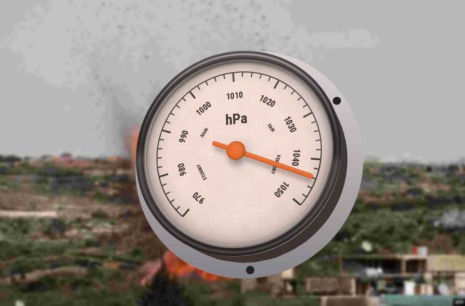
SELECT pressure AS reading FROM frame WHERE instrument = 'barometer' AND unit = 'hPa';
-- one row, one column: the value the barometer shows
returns 1044 hPa
